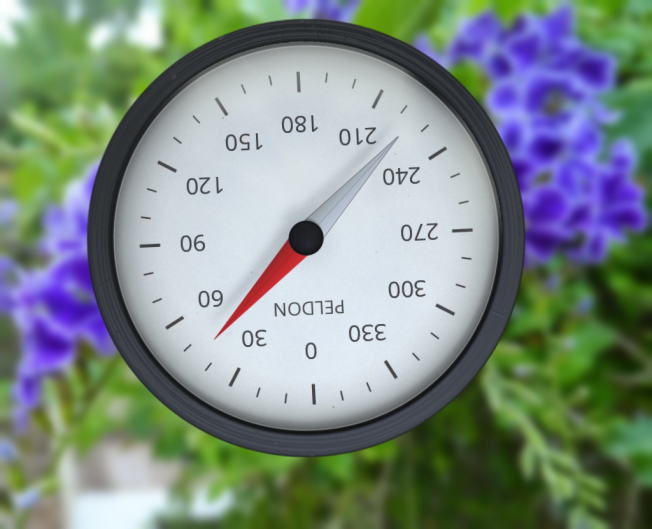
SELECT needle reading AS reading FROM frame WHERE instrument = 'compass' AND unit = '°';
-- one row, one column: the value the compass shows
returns 45 °
